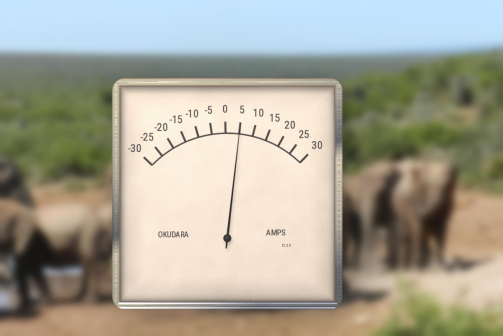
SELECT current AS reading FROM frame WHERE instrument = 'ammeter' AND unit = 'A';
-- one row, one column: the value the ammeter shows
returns 5 A
